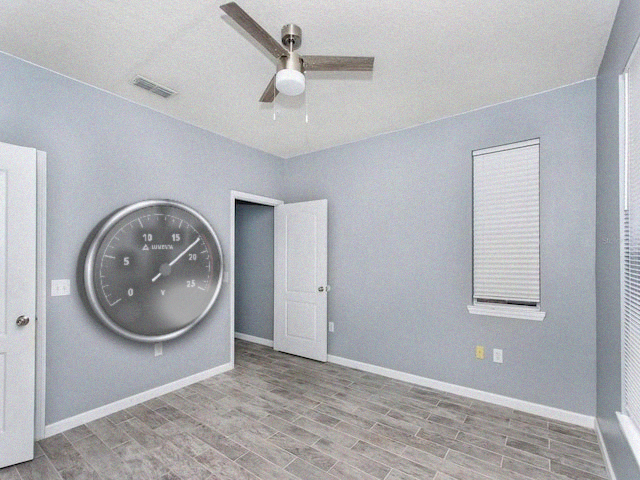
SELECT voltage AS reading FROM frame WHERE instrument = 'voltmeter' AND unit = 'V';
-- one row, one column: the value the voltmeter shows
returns 18 V
